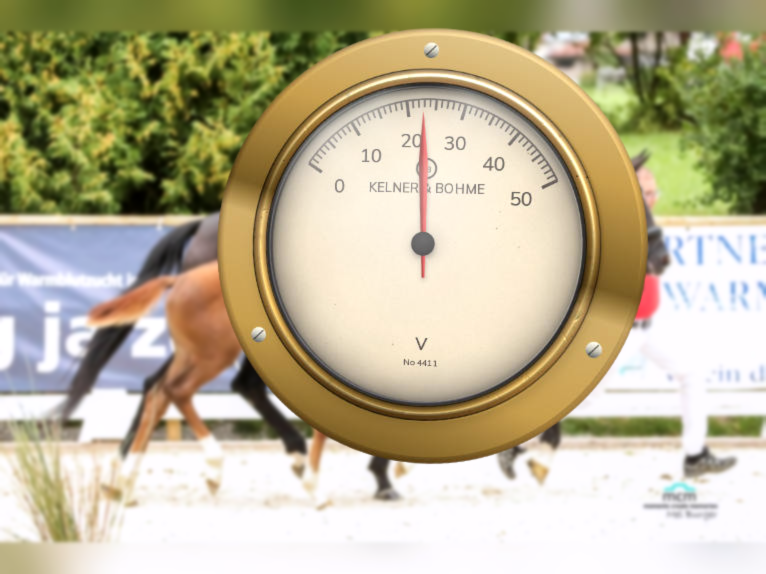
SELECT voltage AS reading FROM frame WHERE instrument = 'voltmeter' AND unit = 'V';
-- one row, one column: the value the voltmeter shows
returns 23 V
